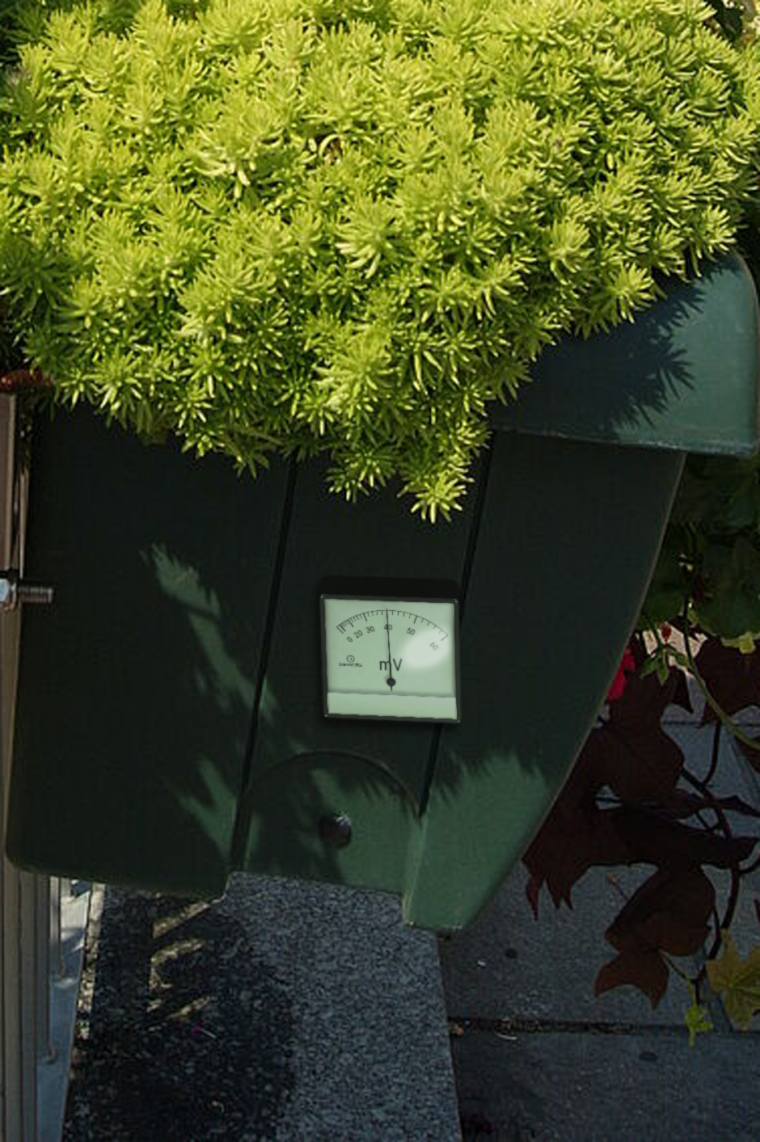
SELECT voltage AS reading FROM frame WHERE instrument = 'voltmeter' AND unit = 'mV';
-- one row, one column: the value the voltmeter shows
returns 40 mV
